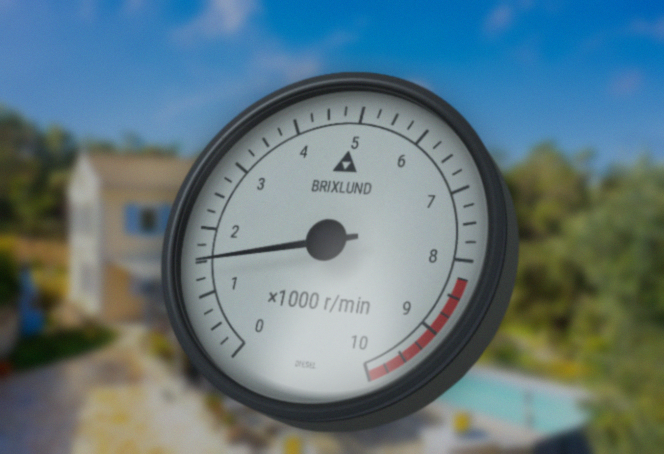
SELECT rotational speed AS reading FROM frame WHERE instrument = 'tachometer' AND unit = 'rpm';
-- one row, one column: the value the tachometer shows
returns 1500 rpm
